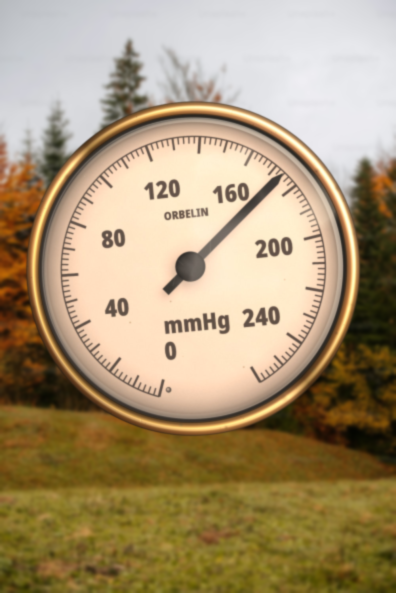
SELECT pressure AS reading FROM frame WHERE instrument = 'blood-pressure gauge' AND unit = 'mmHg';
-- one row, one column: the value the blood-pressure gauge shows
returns 174 mmHg
